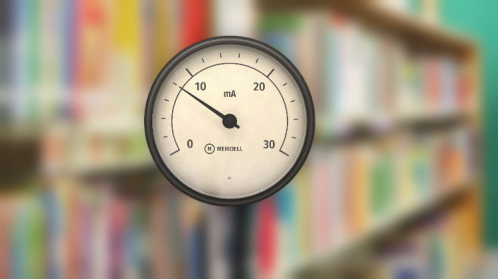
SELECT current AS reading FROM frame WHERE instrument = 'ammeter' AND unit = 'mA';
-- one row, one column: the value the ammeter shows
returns 8 mA
